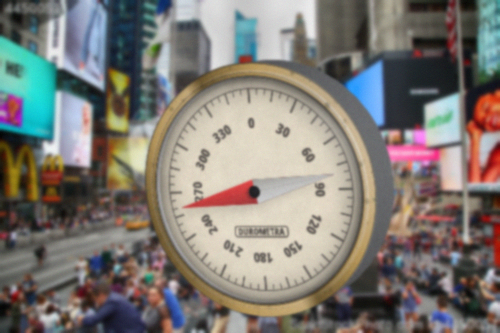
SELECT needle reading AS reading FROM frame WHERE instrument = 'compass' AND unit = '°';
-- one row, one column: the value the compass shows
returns 260 °
